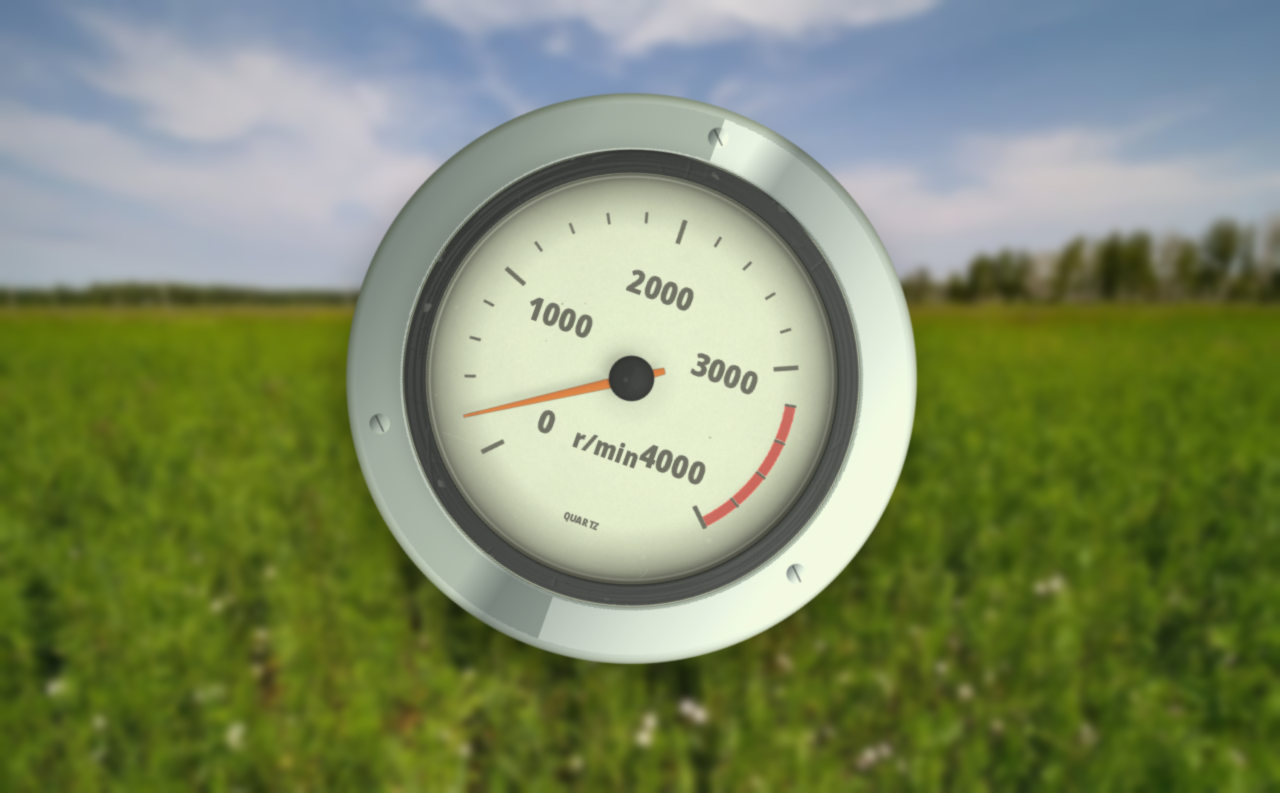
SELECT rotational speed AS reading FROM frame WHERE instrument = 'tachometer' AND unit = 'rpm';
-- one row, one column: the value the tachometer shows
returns 200 rpm
